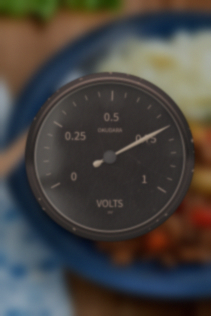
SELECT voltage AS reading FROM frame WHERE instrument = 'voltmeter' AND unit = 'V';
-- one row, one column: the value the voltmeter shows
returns 0.75 V
